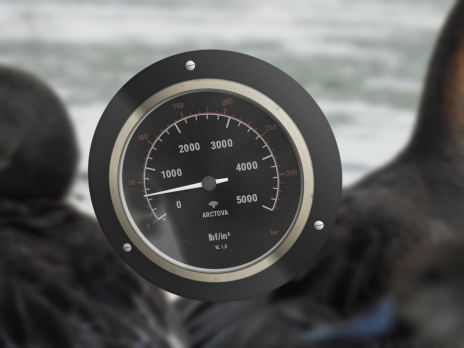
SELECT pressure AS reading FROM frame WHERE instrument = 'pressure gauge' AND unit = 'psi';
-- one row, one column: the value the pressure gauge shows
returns 500 psi
